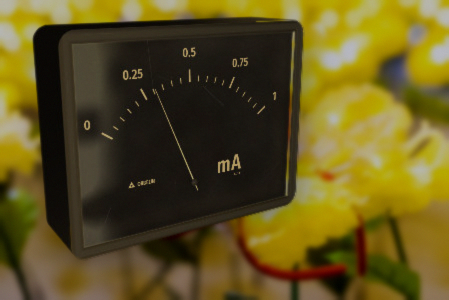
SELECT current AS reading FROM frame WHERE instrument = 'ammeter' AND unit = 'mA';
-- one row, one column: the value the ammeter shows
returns 0.3 mA
